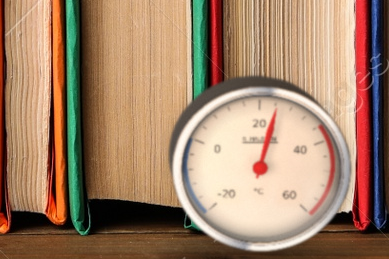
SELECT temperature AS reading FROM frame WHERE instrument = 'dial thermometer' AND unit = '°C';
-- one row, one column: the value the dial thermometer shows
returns 24 °C
